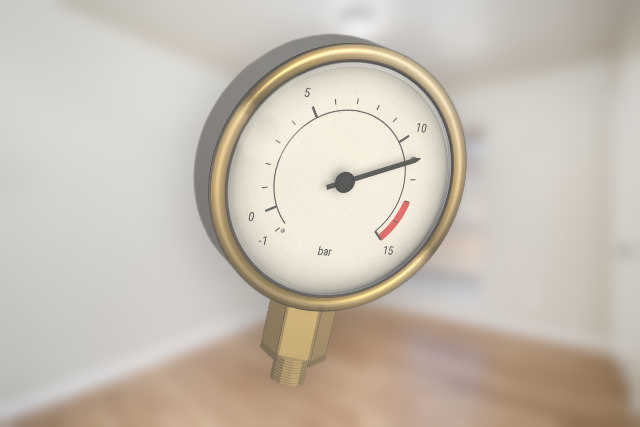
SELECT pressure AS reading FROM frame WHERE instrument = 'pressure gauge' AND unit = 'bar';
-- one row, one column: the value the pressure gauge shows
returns 11 bar
